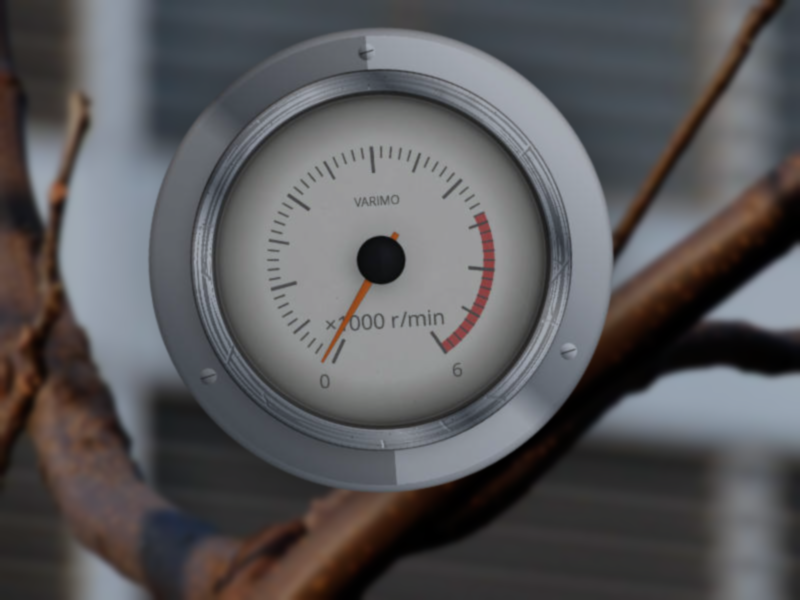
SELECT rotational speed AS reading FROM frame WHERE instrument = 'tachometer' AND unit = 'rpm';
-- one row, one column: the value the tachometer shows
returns 100 rpm
